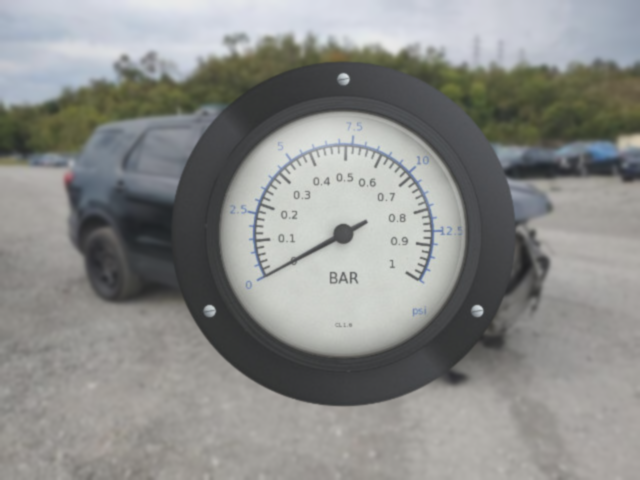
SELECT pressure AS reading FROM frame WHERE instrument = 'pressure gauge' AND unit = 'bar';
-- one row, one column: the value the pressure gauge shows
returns 0 bar
